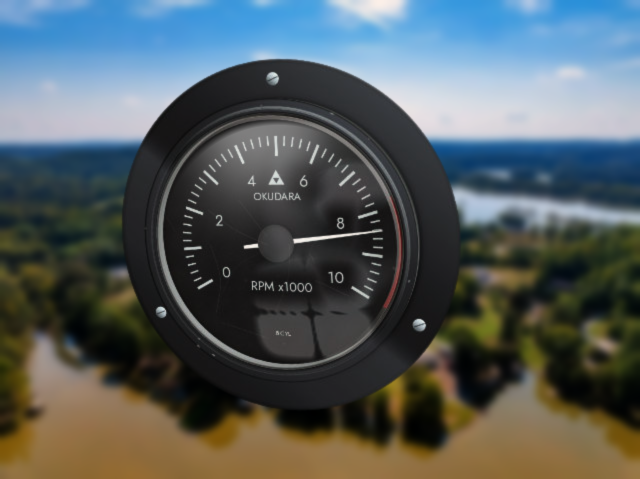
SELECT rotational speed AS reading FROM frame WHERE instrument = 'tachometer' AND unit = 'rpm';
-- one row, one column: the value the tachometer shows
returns 8400 rpm
